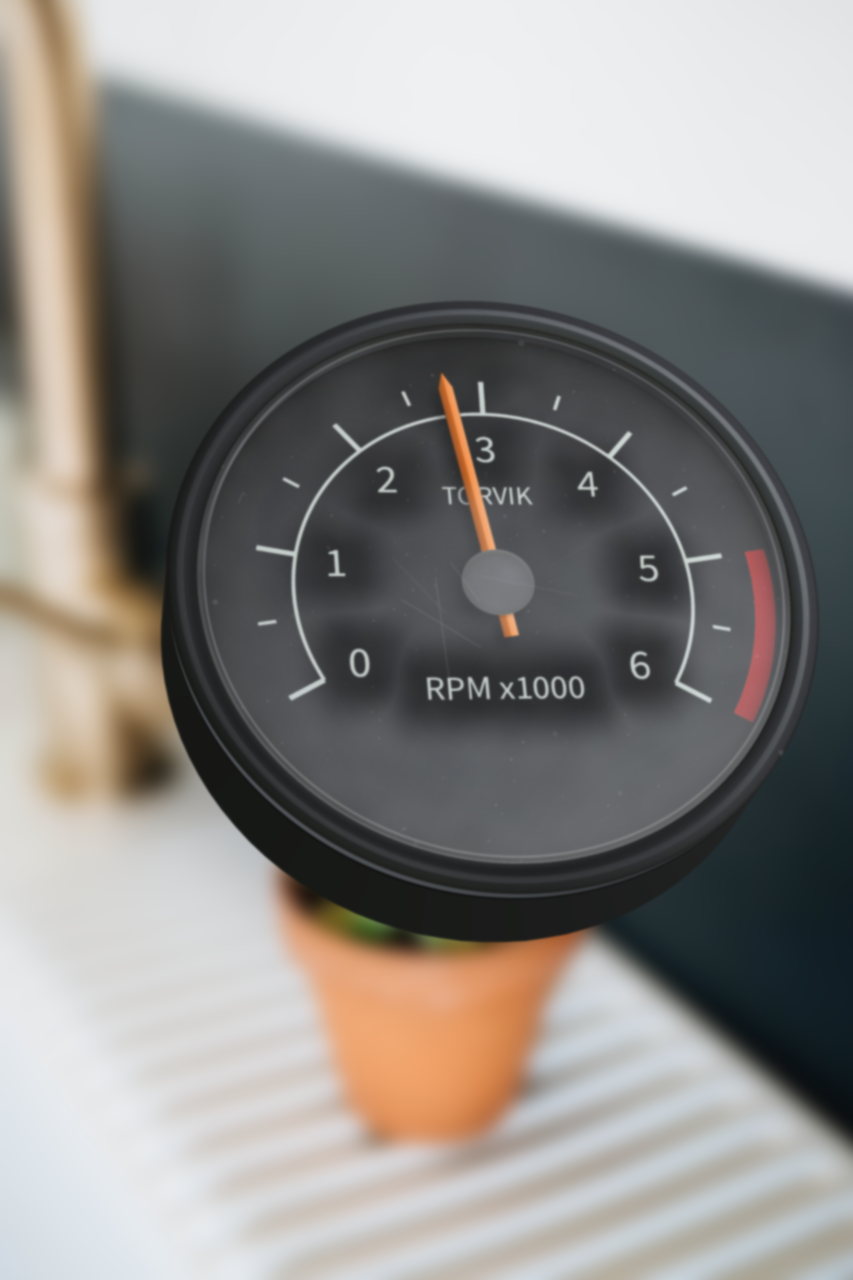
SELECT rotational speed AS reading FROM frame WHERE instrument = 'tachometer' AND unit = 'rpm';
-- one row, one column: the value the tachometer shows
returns 2750 rpm
